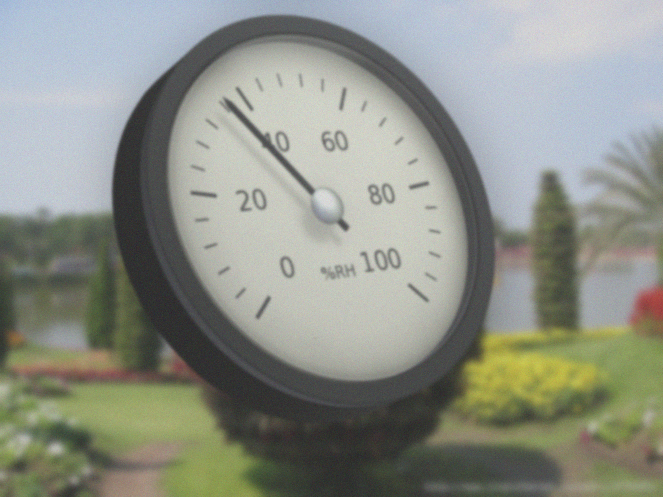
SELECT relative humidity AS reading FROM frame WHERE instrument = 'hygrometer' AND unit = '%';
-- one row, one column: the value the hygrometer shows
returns 36 %
